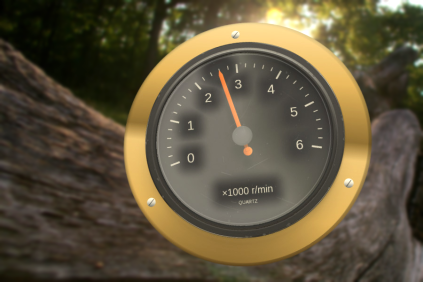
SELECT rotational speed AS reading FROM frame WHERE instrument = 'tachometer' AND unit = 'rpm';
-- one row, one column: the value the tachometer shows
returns 2600 rpm
